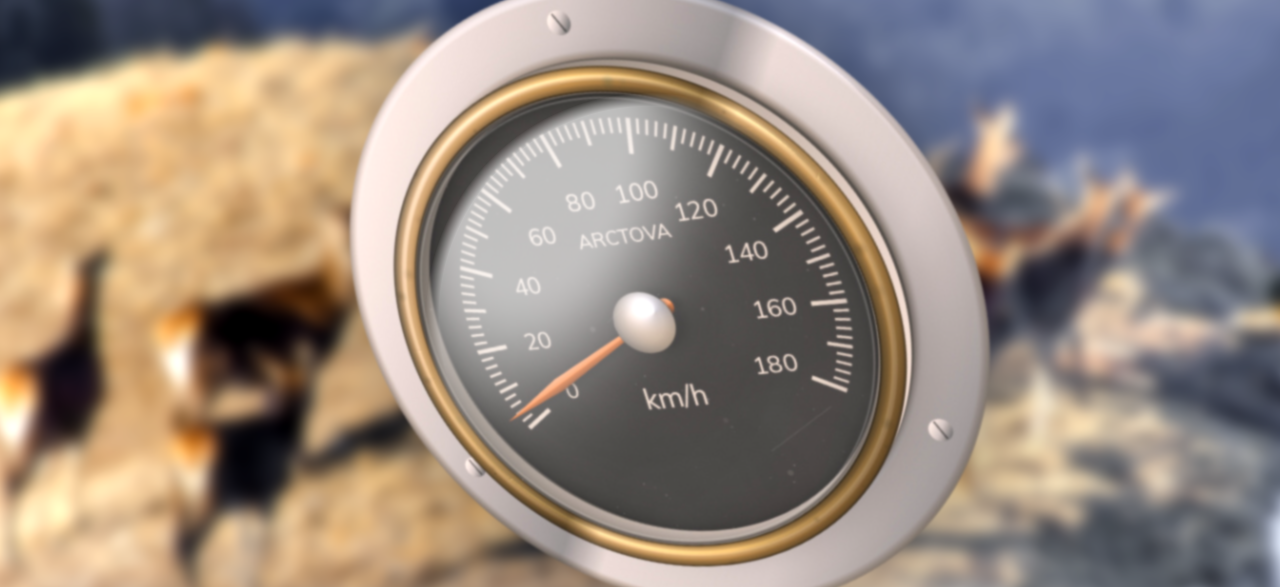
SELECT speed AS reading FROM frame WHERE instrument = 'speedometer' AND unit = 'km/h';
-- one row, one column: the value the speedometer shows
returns 4 km/h
